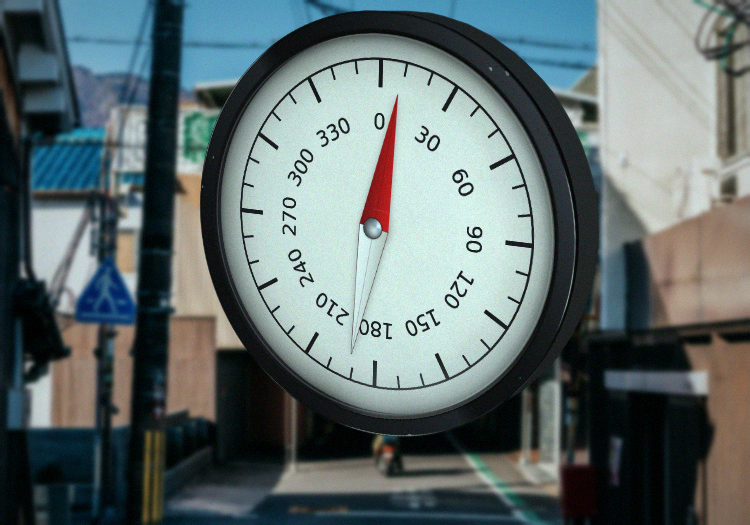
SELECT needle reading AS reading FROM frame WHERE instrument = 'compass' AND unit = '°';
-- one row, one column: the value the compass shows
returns 10 °
